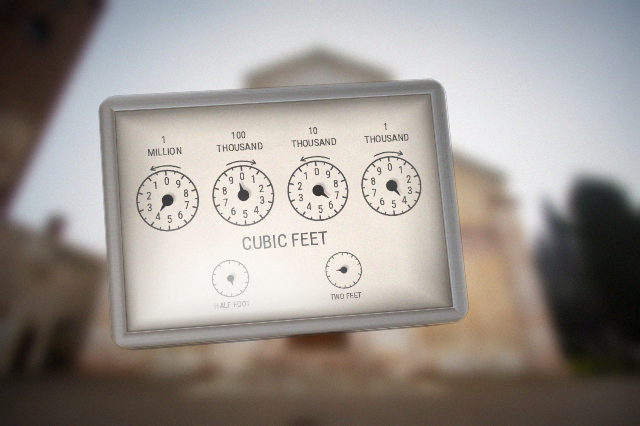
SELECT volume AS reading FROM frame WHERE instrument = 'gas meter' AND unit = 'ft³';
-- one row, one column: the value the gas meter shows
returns 396400 ft³
